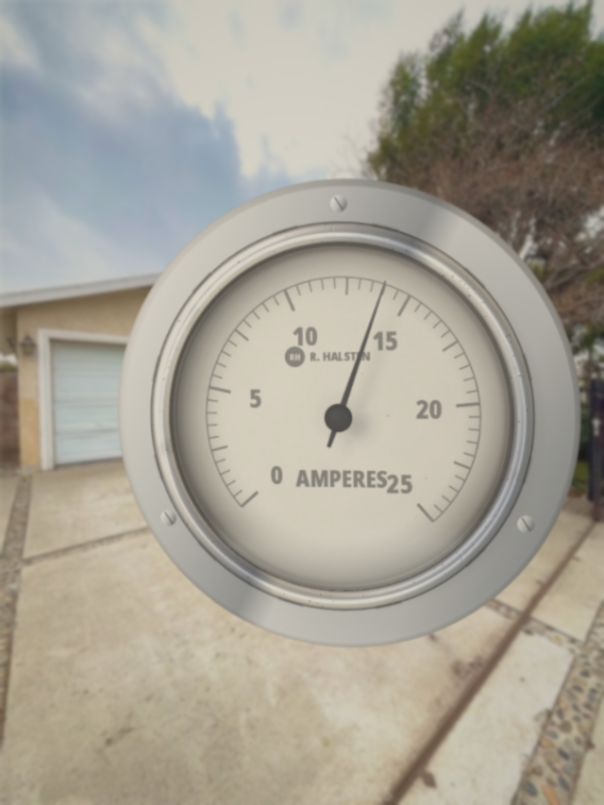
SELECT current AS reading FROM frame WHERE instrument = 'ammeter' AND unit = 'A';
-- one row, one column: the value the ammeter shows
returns 14 A
